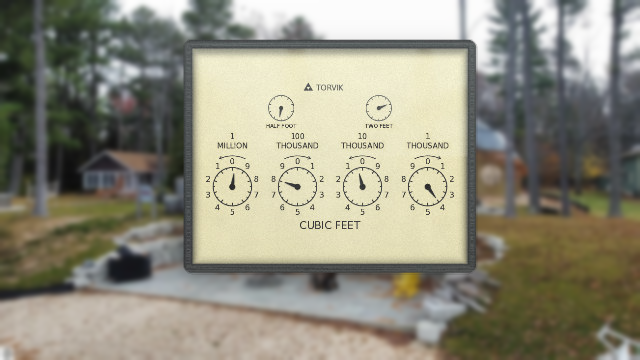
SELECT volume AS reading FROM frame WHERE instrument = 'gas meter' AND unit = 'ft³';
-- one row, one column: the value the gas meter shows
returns 980400 ft³
